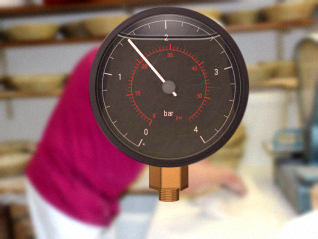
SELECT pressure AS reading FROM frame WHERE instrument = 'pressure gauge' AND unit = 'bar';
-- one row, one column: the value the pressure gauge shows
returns 1.5 bar
